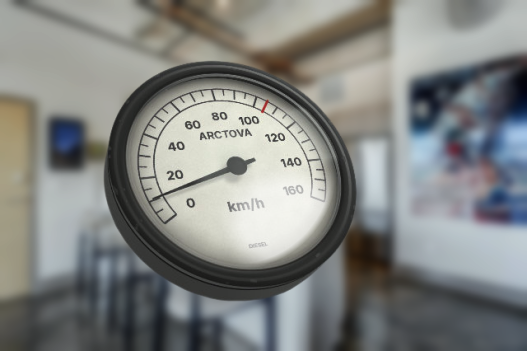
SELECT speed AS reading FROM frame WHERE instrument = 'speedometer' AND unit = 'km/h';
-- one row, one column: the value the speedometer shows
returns 10 km/h
